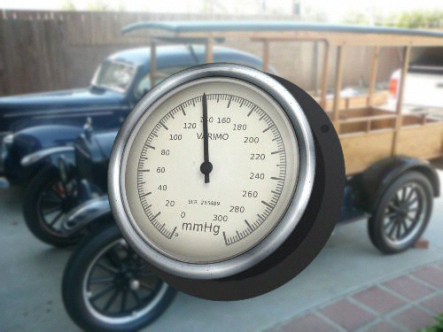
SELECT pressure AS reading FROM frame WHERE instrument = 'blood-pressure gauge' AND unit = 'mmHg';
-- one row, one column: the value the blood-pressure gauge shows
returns 140 mmHg
